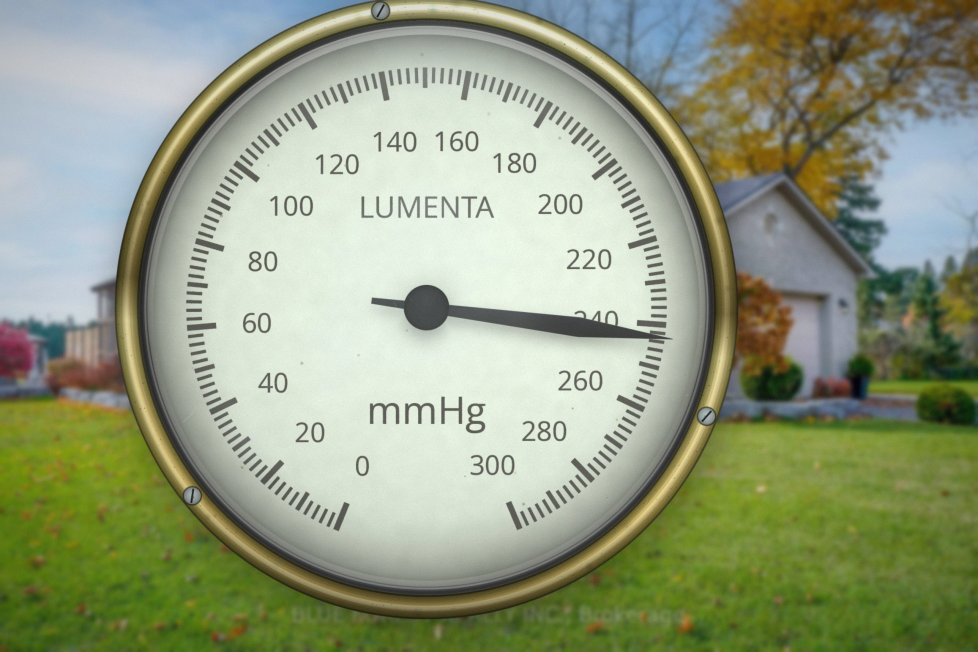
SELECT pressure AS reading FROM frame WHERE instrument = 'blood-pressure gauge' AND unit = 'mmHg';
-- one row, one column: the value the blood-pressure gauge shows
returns 243 mmHg
